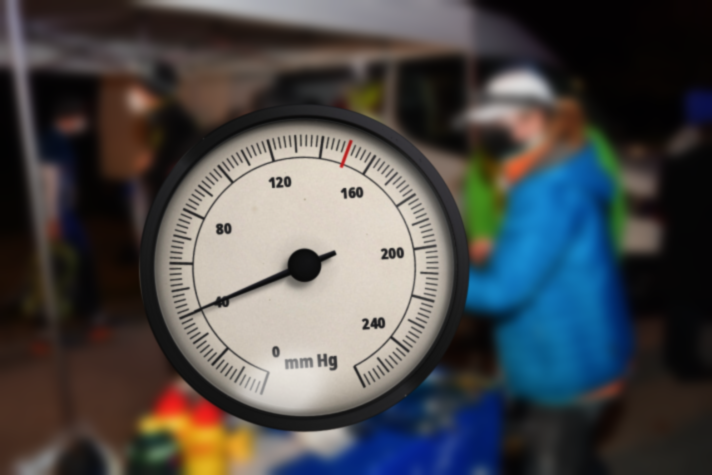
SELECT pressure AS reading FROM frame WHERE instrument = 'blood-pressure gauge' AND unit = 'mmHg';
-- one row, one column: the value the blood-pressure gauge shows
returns 40 mmHg
